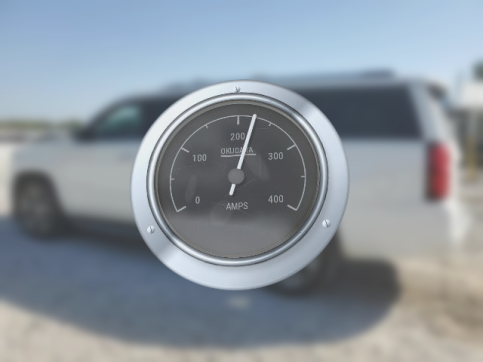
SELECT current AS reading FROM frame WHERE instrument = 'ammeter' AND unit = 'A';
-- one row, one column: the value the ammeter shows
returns 225 A
